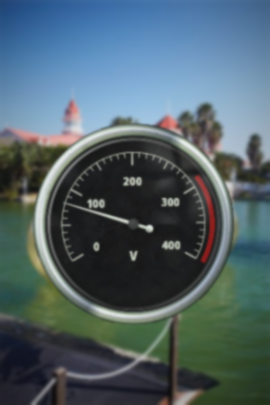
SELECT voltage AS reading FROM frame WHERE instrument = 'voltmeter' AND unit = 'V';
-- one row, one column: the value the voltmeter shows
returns 80 V
